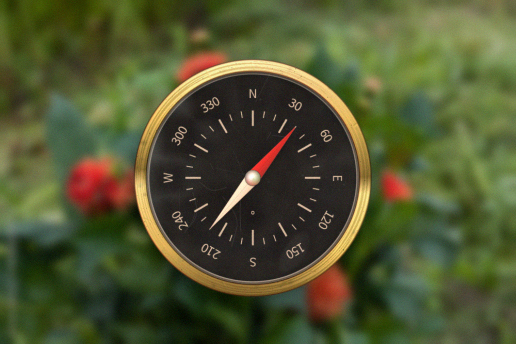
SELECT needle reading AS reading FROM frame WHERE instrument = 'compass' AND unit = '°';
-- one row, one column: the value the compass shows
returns 40 °
